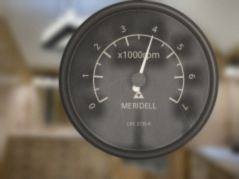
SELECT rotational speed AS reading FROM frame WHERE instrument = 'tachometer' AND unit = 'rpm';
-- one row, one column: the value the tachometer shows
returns 4000 rpm
